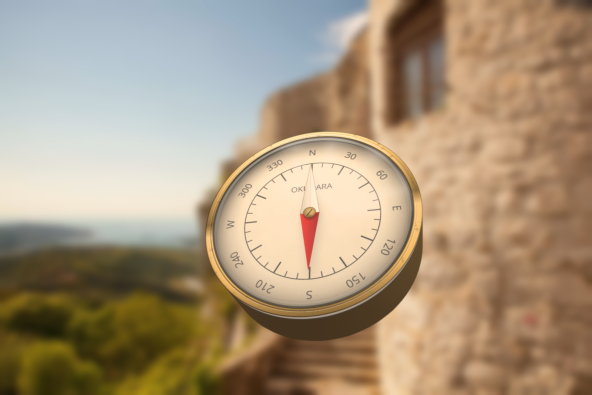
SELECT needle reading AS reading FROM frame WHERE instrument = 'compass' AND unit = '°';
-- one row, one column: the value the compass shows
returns 180 °
